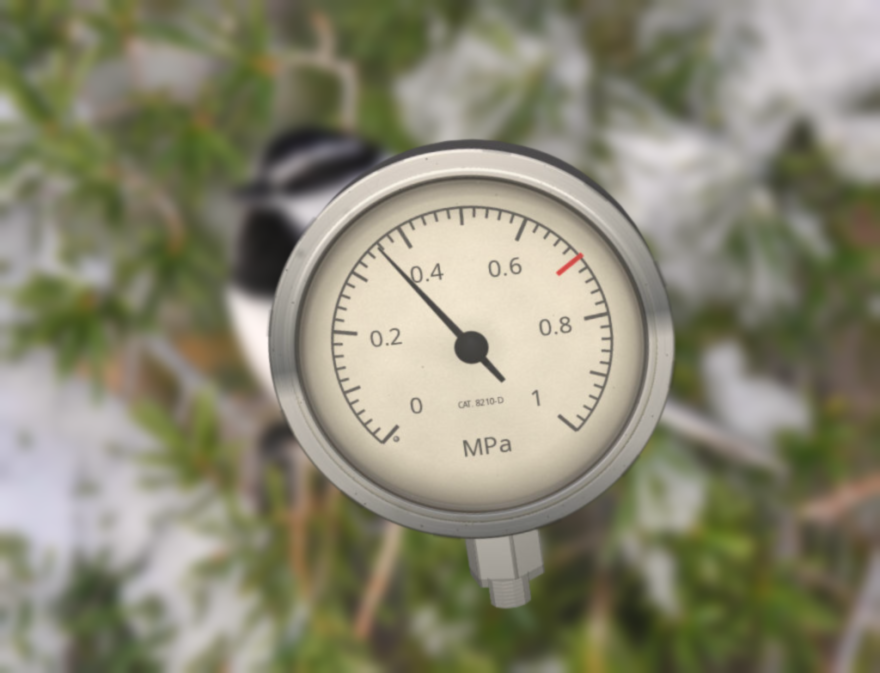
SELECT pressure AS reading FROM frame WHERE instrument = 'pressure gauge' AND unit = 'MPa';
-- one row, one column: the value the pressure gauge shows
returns 0.36 MPa
